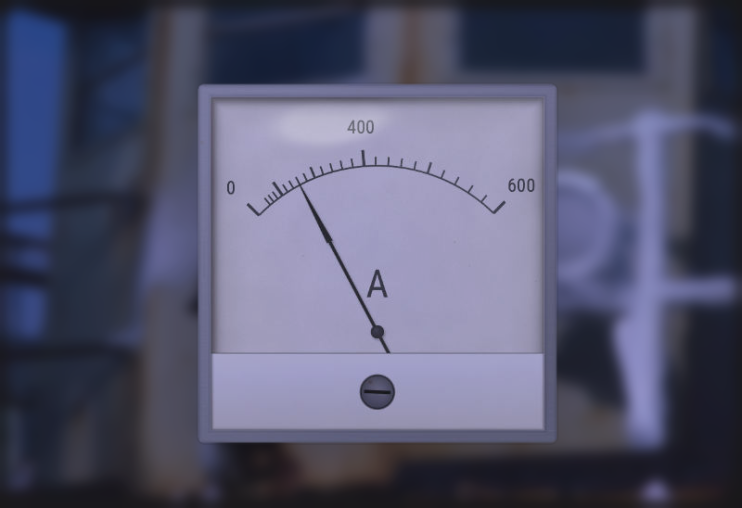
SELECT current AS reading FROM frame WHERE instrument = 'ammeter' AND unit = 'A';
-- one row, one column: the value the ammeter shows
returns 260 A
